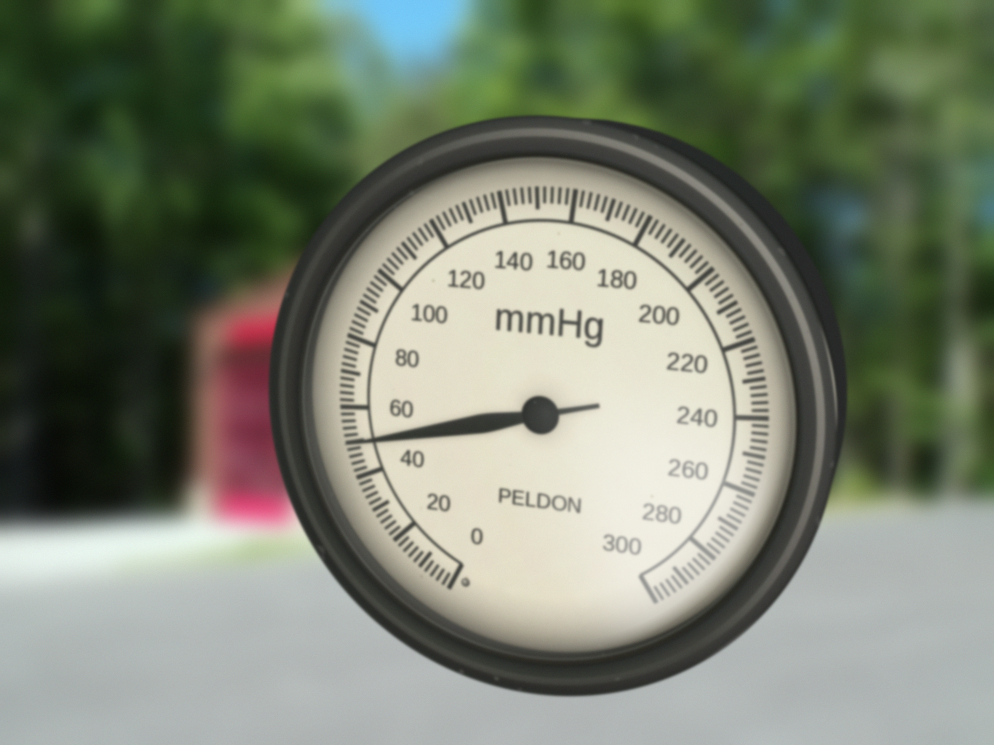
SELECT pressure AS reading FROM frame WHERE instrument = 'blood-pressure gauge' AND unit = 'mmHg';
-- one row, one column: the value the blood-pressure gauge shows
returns 50 mmHg
